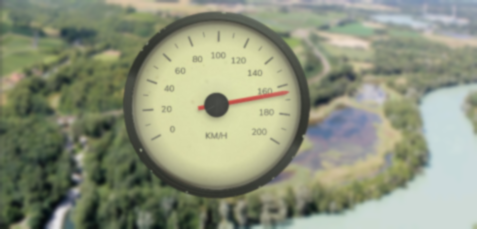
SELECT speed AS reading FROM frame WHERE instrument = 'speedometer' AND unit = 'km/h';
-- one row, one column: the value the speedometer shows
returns 165 km/h
